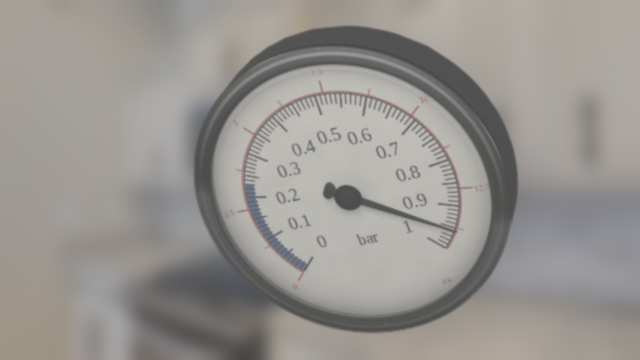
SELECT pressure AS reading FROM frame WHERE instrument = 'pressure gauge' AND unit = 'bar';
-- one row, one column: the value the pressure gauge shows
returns 0.95 bar
